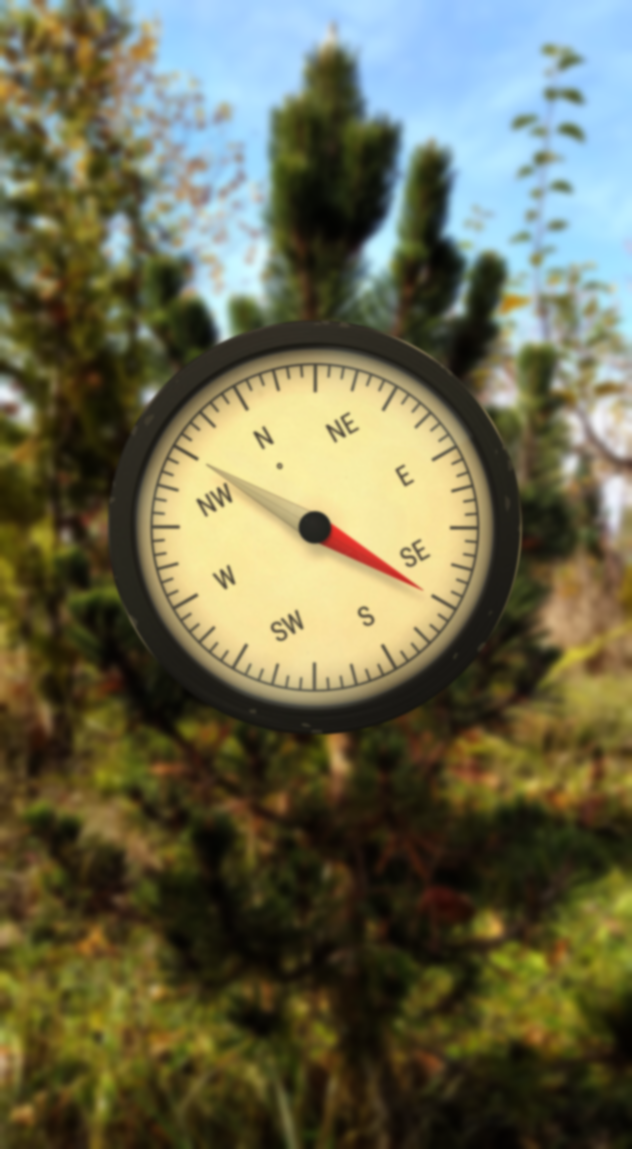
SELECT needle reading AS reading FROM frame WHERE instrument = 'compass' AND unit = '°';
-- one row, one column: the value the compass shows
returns 150 °
